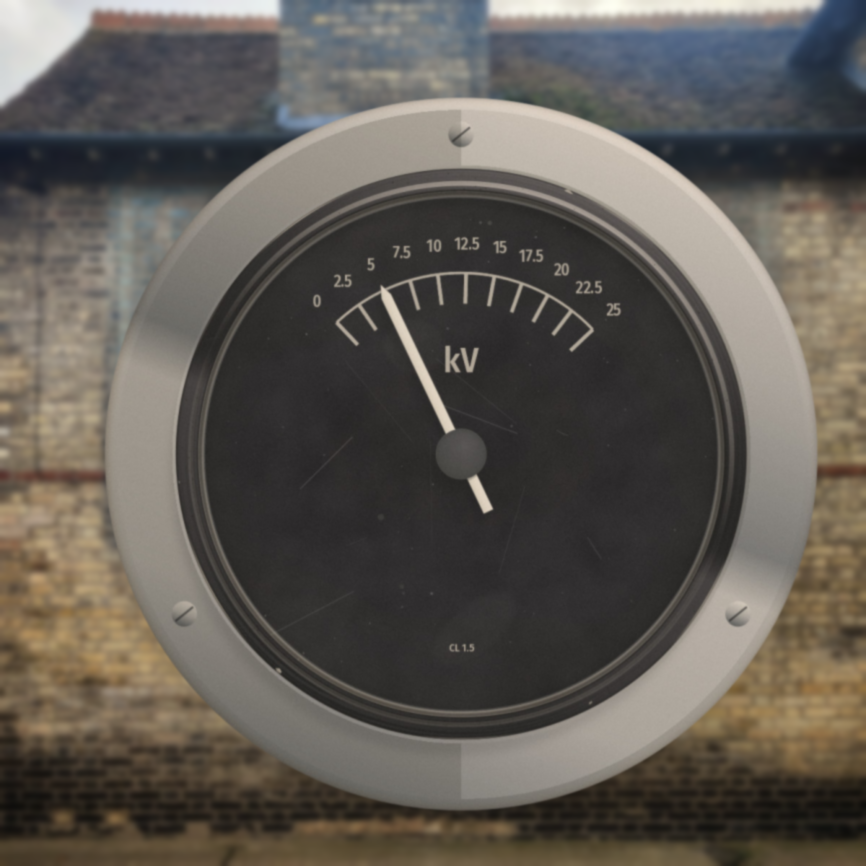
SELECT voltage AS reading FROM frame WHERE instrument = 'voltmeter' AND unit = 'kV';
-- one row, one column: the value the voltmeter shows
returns 5 kV
